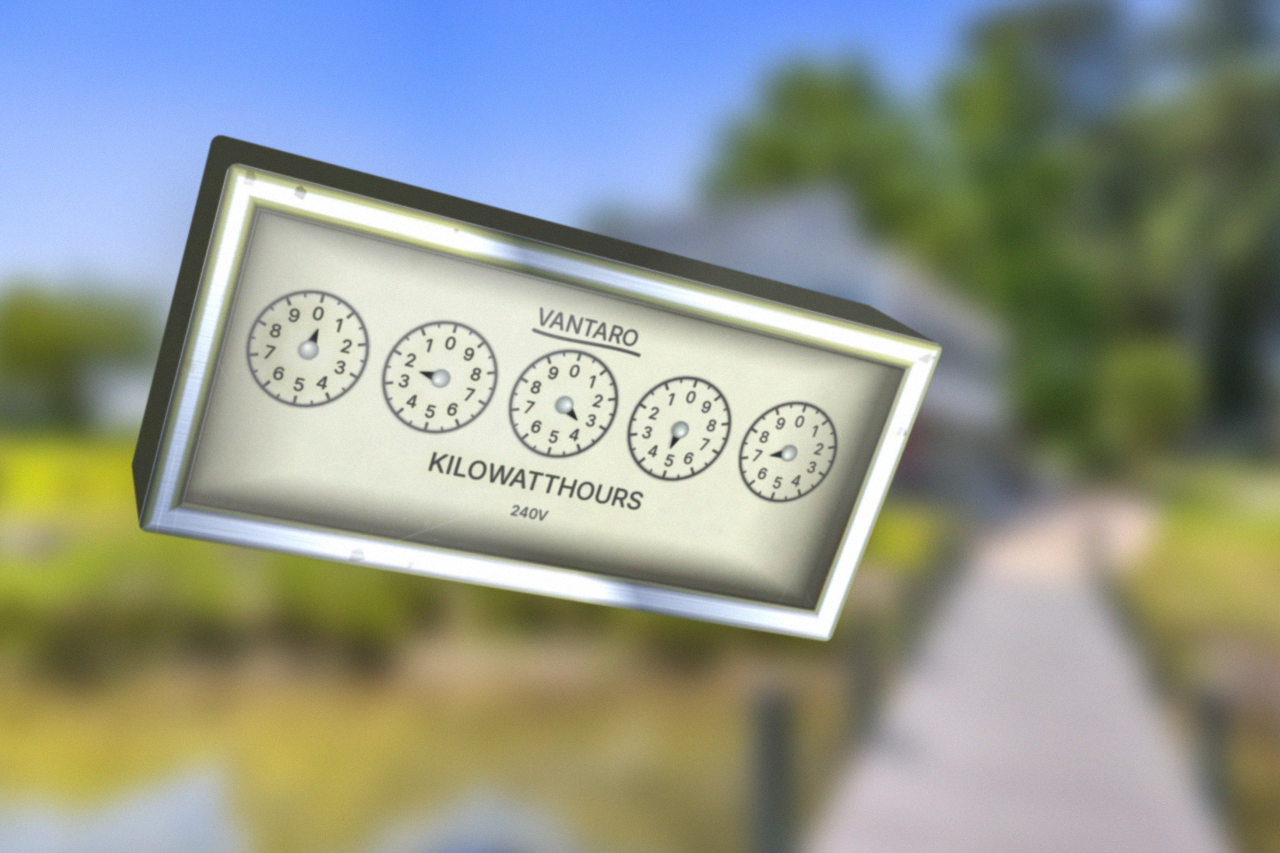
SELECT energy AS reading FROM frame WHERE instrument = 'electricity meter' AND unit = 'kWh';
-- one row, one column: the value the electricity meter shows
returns 2347 kWh
